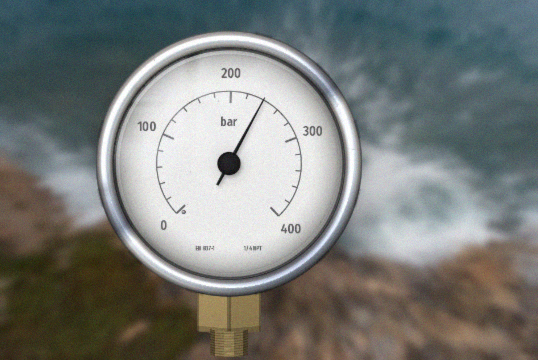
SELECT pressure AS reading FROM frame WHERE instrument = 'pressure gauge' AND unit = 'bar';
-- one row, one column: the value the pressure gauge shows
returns 240 bar
